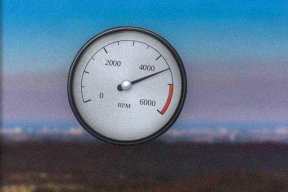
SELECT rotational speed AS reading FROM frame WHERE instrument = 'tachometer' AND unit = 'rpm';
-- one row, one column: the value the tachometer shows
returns 4500 rpm
